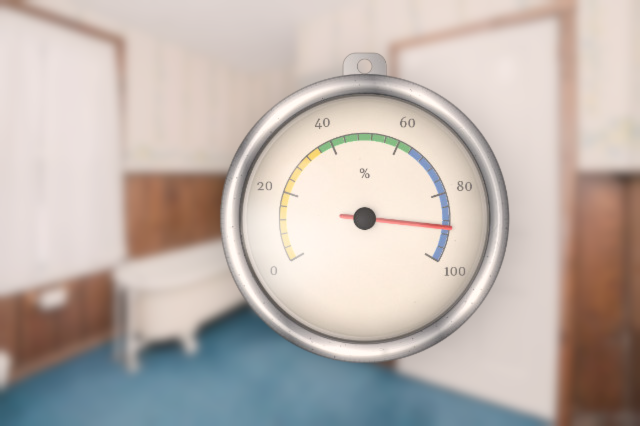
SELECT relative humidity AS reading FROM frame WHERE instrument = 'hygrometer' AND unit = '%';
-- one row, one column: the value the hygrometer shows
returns 90 %
